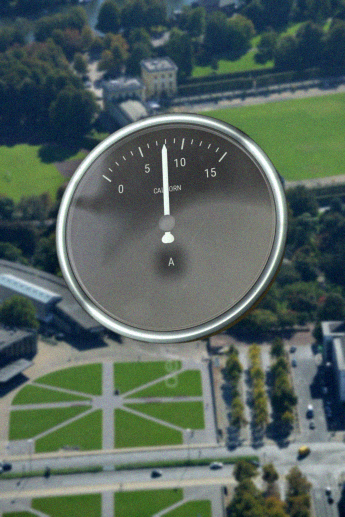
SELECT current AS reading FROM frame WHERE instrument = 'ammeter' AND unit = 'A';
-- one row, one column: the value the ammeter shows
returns 8 A
